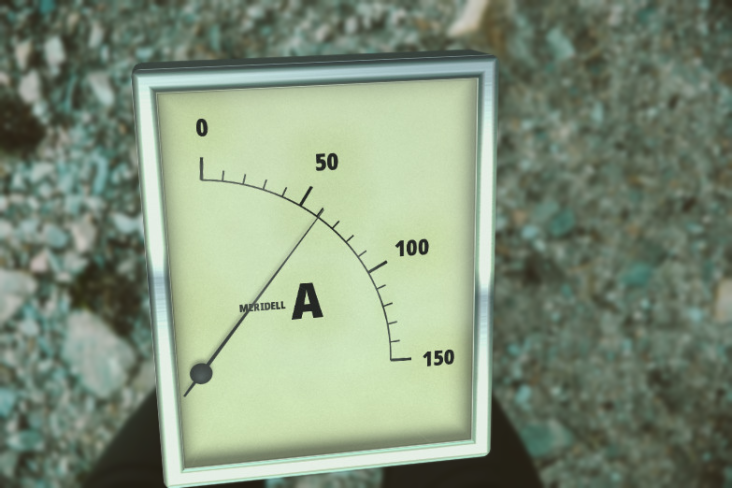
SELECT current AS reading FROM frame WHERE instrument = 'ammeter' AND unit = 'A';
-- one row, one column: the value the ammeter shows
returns 60 A
